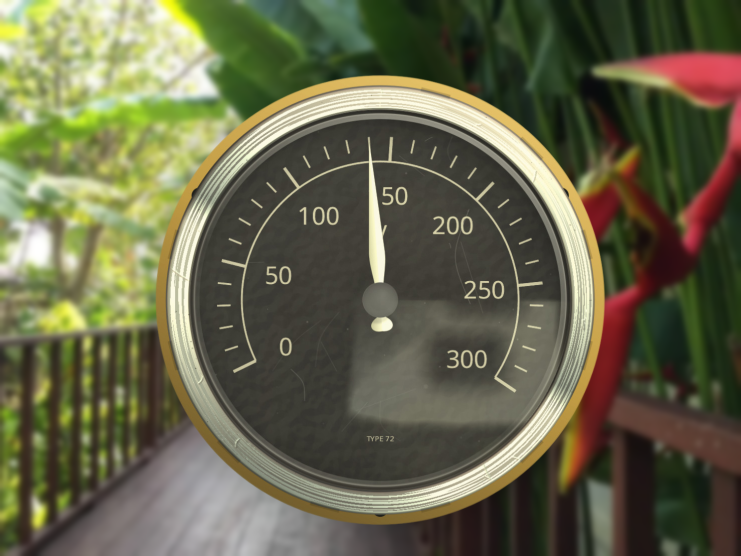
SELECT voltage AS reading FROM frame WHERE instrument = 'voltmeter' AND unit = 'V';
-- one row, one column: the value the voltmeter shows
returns 140 V
